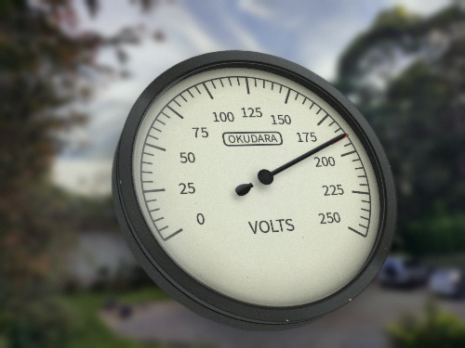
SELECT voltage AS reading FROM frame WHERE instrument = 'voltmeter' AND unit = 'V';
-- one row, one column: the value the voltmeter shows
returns 190 V
